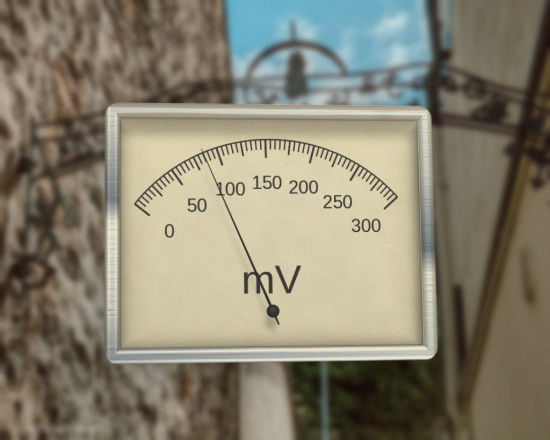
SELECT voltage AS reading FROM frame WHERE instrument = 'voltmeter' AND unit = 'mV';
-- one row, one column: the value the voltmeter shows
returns 85 mV
